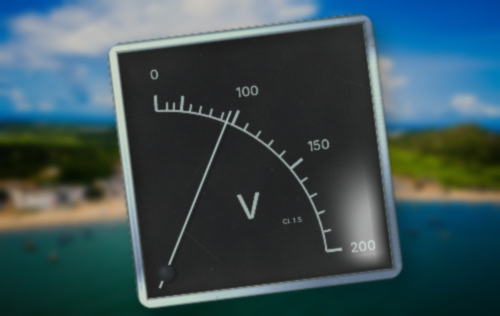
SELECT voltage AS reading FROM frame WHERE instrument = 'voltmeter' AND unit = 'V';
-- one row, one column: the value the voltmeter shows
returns 95 V
